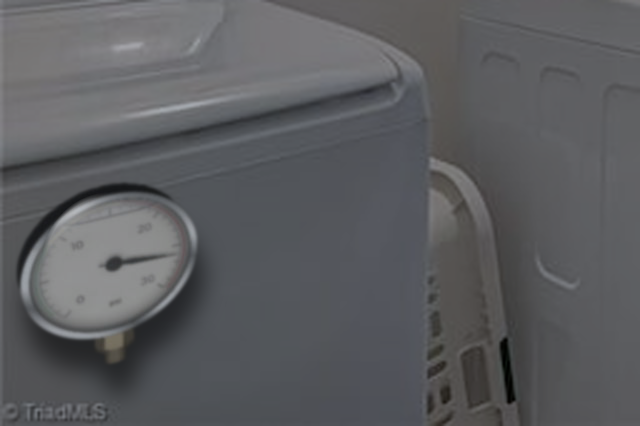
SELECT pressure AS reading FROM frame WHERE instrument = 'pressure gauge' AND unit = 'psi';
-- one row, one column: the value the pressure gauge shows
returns 26 psi
